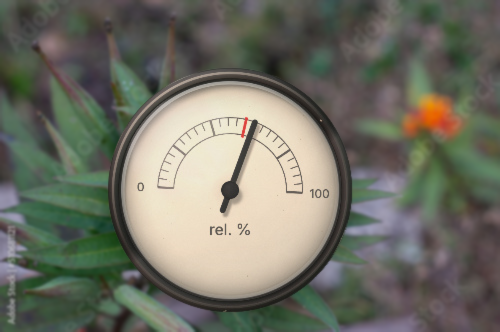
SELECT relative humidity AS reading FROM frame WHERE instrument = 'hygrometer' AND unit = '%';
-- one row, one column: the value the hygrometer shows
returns 60 %
